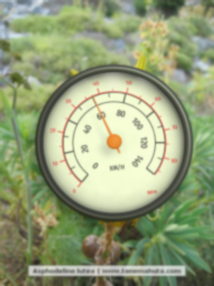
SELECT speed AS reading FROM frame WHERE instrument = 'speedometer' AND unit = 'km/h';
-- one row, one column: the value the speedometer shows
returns 60 km/h
